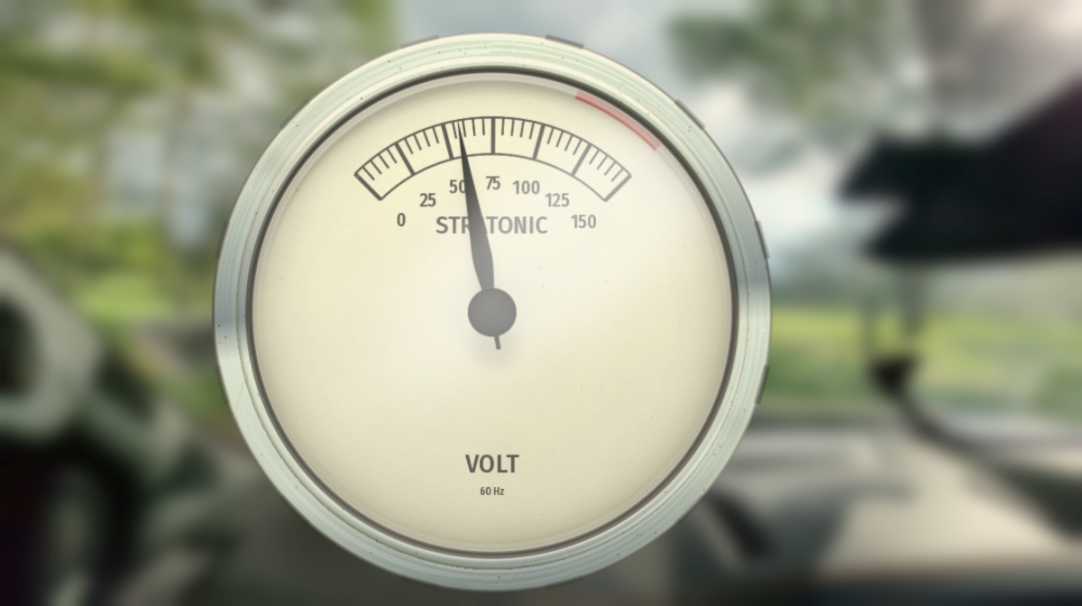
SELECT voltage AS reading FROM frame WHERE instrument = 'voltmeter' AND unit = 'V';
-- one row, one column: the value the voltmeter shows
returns 57.5 V
